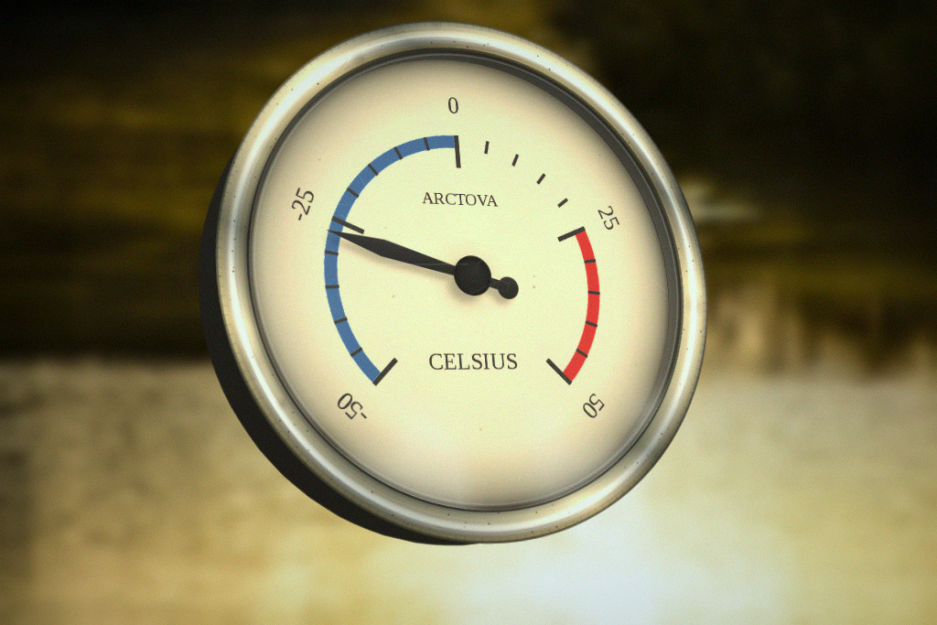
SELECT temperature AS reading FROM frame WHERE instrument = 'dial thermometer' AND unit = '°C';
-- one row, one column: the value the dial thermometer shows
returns -27.5 °C
